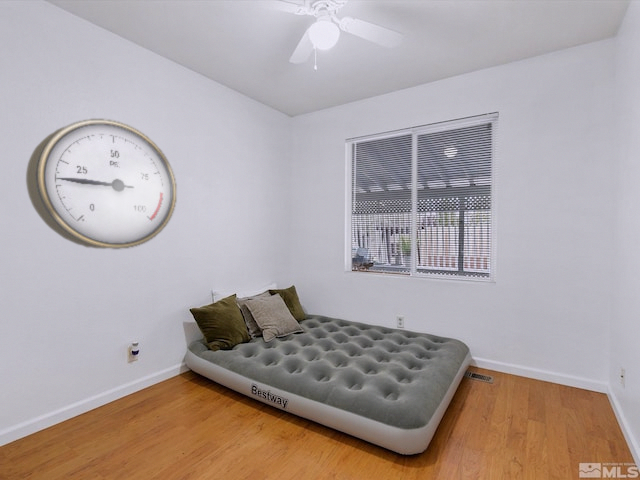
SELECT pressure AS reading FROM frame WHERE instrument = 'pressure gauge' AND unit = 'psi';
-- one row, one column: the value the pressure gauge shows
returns 17.5 psi
